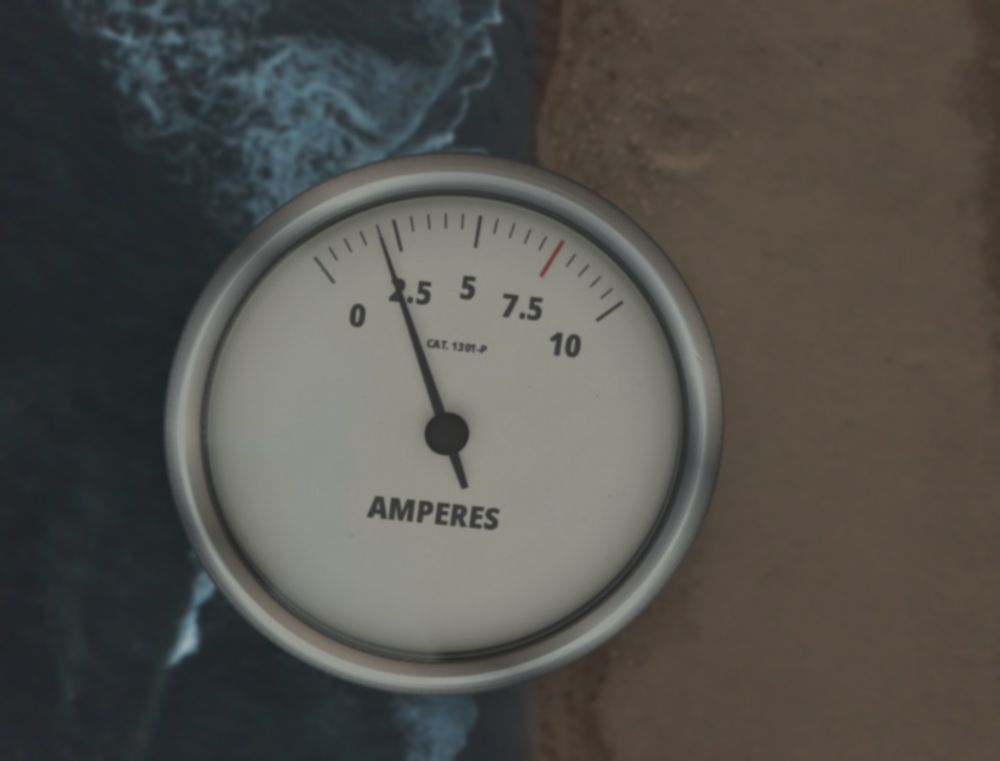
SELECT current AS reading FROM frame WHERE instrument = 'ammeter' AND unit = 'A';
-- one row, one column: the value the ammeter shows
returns 2 A
